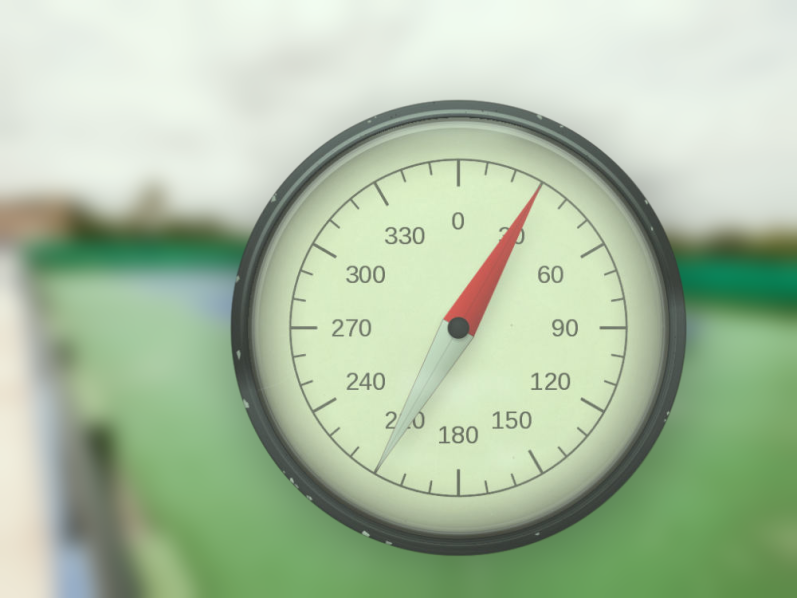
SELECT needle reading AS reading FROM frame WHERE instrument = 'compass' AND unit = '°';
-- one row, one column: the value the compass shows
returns 30 °
